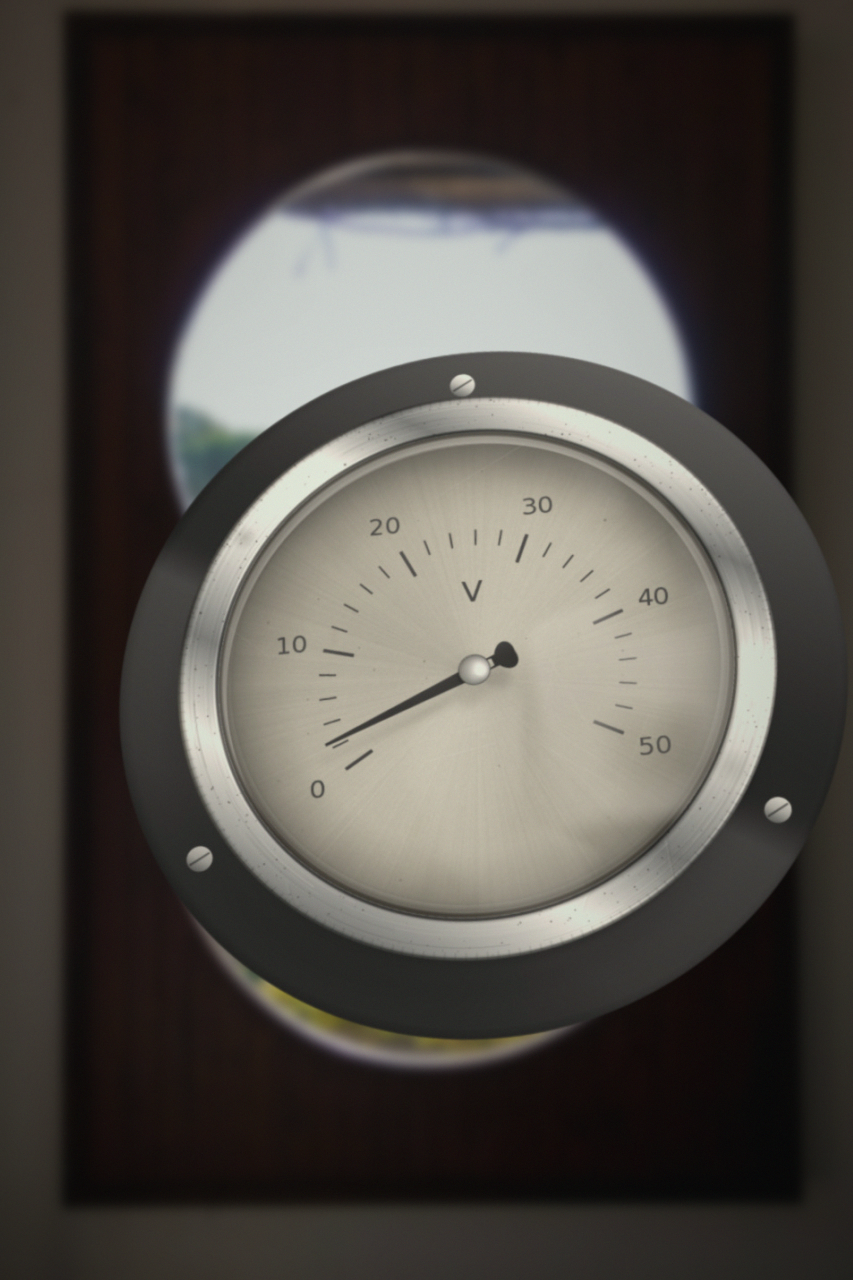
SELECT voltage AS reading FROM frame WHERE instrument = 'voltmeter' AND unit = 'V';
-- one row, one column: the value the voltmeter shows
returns 2 V
